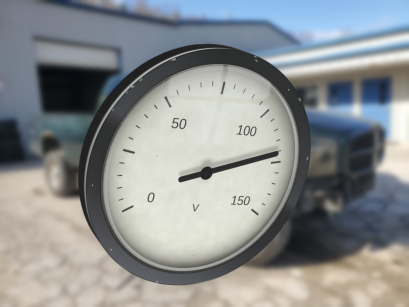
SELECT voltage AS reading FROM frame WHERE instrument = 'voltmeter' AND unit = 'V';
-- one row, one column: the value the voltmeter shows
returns 120 V
